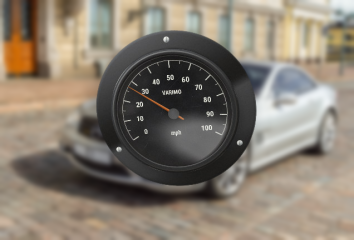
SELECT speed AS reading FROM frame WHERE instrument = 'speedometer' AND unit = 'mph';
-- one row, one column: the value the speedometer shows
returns 27.5 mph
